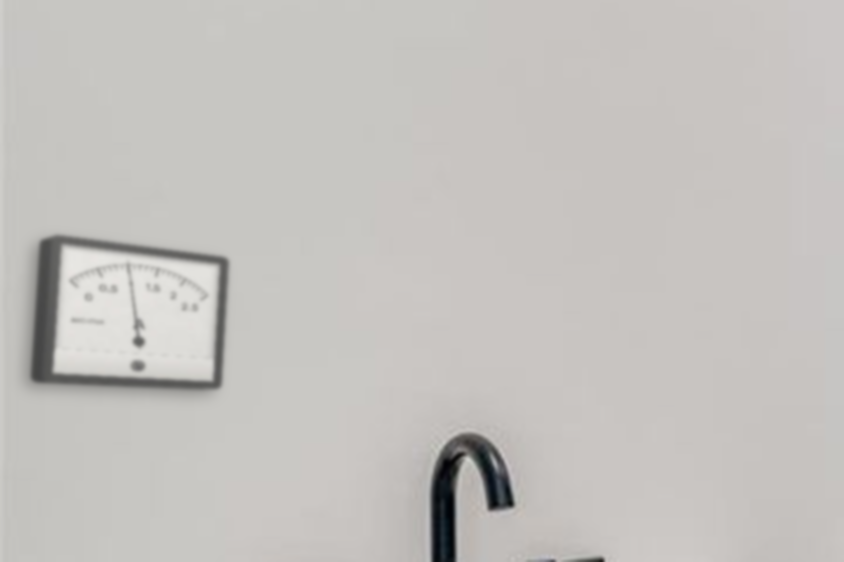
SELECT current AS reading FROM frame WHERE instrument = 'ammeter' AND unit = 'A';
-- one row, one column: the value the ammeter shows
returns 1 A
